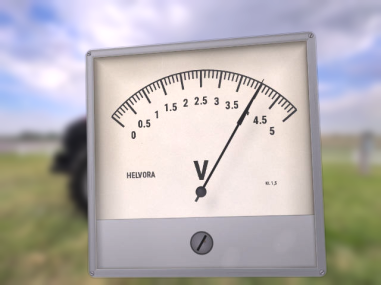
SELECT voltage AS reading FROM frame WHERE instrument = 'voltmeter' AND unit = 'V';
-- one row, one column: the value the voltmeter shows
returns 4 V
